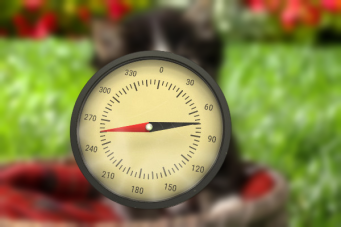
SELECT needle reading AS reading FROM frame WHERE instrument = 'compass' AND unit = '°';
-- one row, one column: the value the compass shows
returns 255 °
